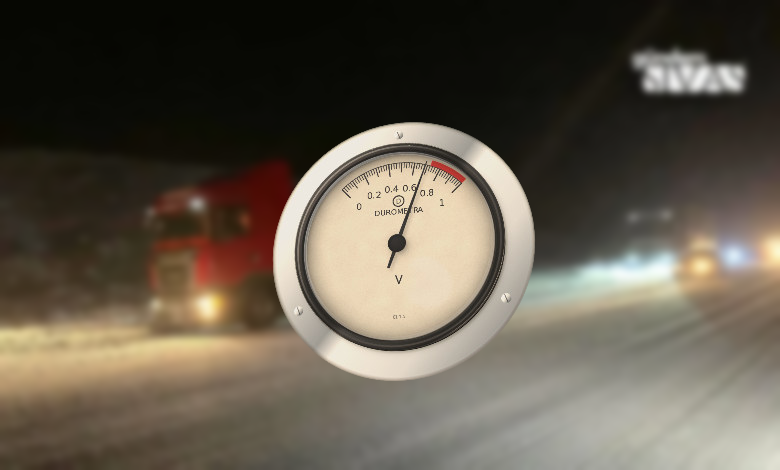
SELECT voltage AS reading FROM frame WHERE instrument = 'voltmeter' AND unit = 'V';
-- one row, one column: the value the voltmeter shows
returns 0.7 V
